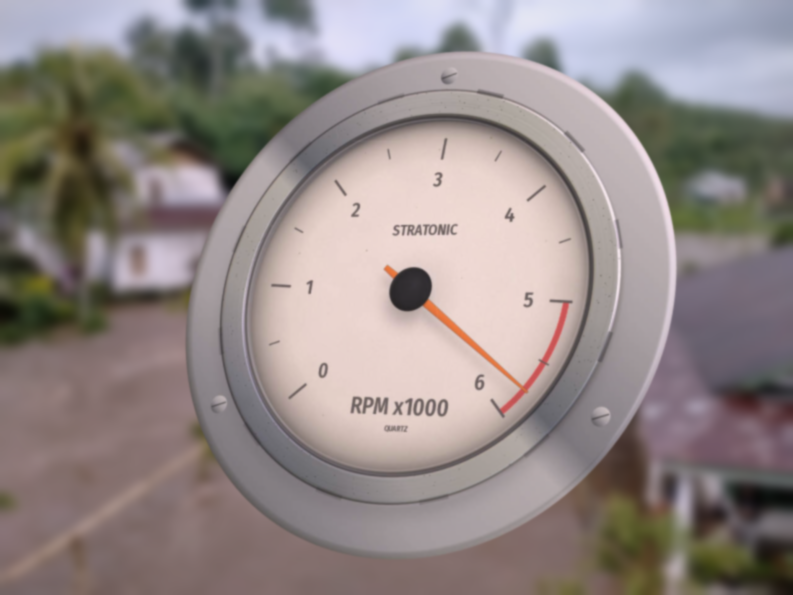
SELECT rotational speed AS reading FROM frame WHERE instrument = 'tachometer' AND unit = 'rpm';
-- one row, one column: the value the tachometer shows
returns 5750 rpm
